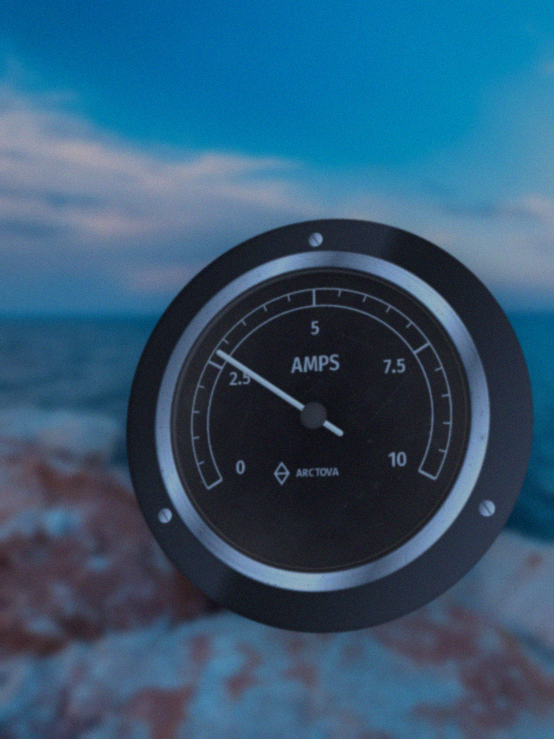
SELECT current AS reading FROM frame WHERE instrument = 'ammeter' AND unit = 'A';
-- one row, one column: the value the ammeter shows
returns 2.75 A
